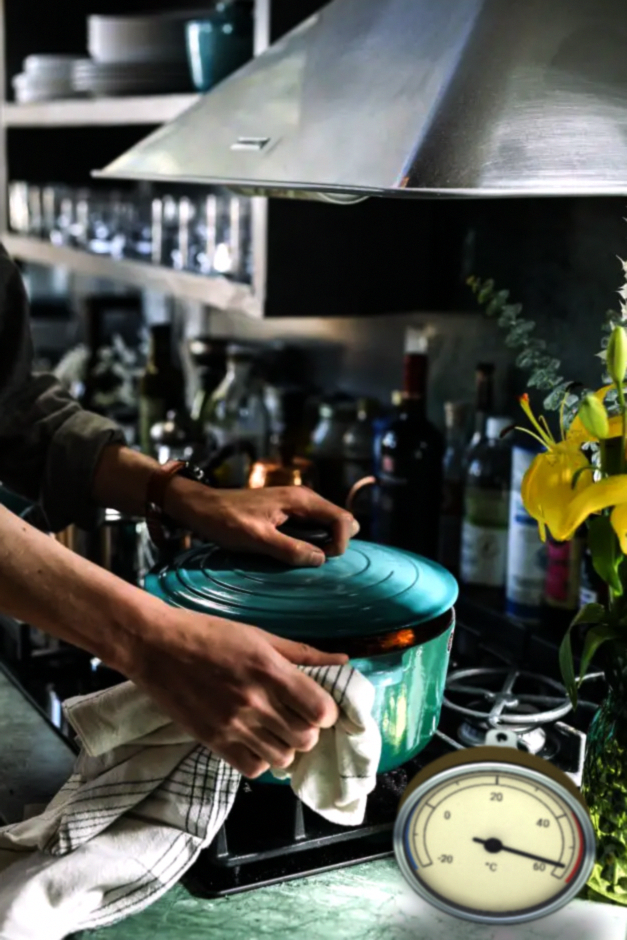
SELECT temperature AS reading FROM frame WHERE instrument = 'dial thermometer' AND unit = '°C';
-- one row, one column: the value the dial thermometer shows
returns 55 °C
